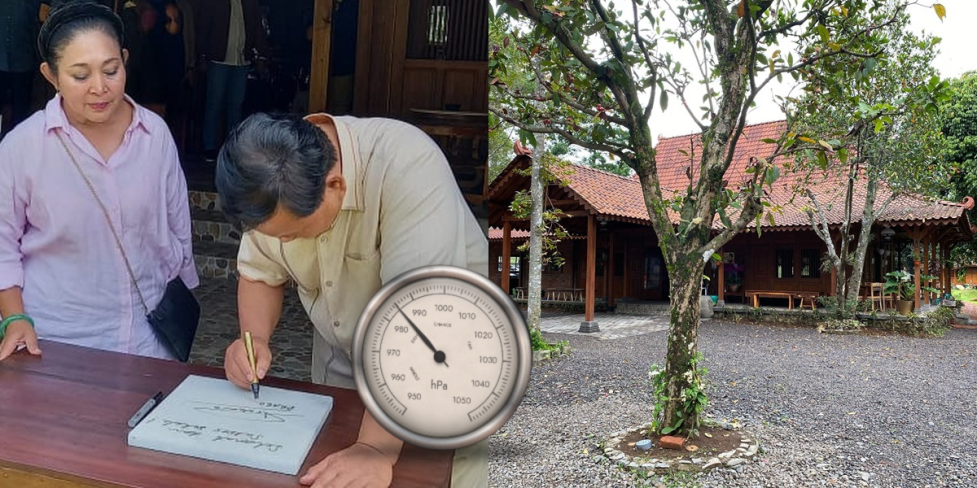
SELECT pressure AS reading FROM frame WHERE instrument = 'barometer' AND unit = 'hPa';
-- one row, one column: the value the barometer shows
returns 985 hPa
